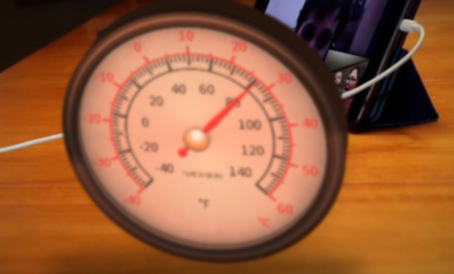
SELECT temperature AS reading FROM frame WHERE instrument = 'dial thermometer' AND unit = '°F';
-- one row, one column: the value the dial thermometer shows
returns 80 °F
